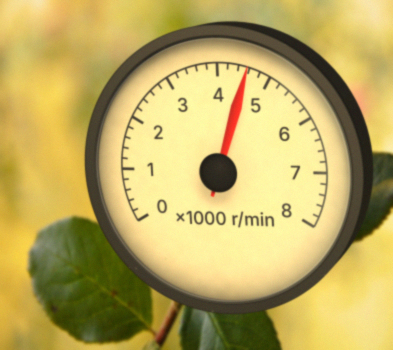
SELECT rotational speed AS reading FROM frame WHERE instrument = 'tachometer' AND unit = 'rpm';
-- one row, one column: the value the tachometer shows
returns 4600 rpm
